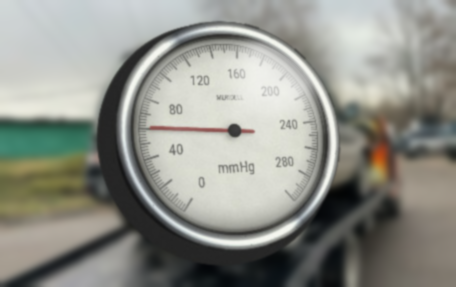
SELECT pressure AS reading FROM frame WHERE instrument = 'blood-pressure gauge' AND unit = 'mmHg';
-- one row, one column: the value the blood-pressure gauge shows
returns 60 mmHg
